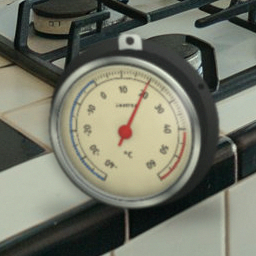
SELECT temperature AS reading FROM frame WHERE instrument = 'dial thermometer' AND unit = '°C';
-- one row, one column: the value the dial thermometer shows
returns 20 °C
